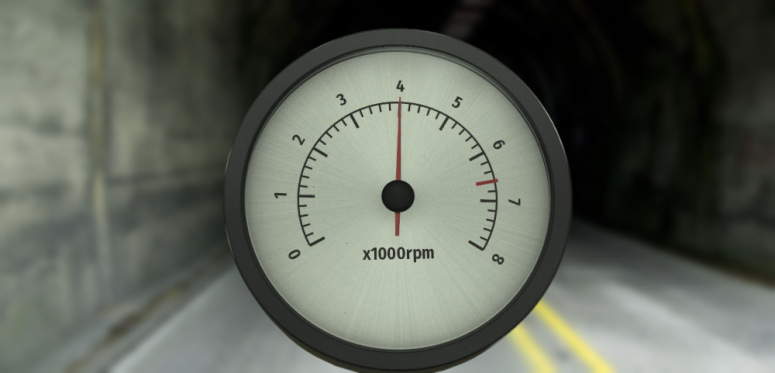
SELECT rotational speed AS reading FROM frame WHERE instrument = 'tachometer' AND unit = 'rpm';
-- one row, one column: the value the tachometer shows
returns 4000 rpm
